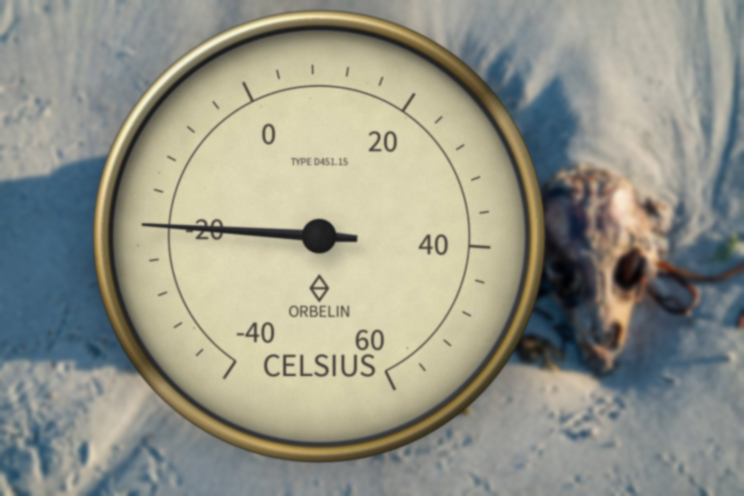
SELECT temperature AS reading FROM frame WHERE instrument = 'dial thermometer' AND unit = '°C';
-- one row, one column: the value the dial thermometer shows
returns -20 °C
